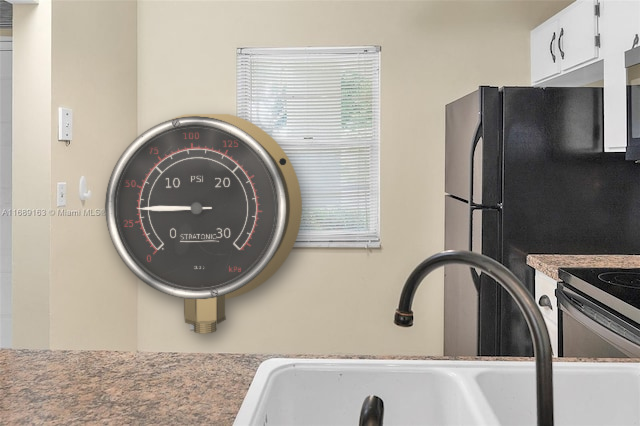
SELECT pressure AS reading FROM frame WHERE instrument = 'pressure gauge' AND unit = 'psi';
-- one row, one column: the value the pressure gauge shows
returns 5 psi
